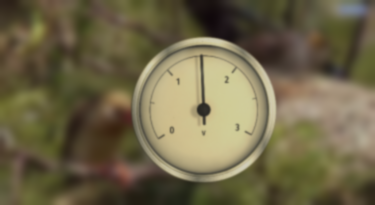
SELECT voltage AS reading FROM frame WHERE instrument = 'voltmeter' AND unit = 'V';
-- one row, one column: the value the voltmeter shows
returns 1.5 V
